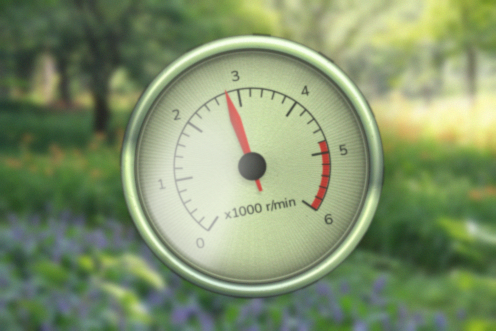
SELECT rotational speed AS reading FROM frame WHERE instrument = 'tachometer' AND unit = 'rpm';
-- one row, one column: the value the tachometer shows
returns 2800 rpm
